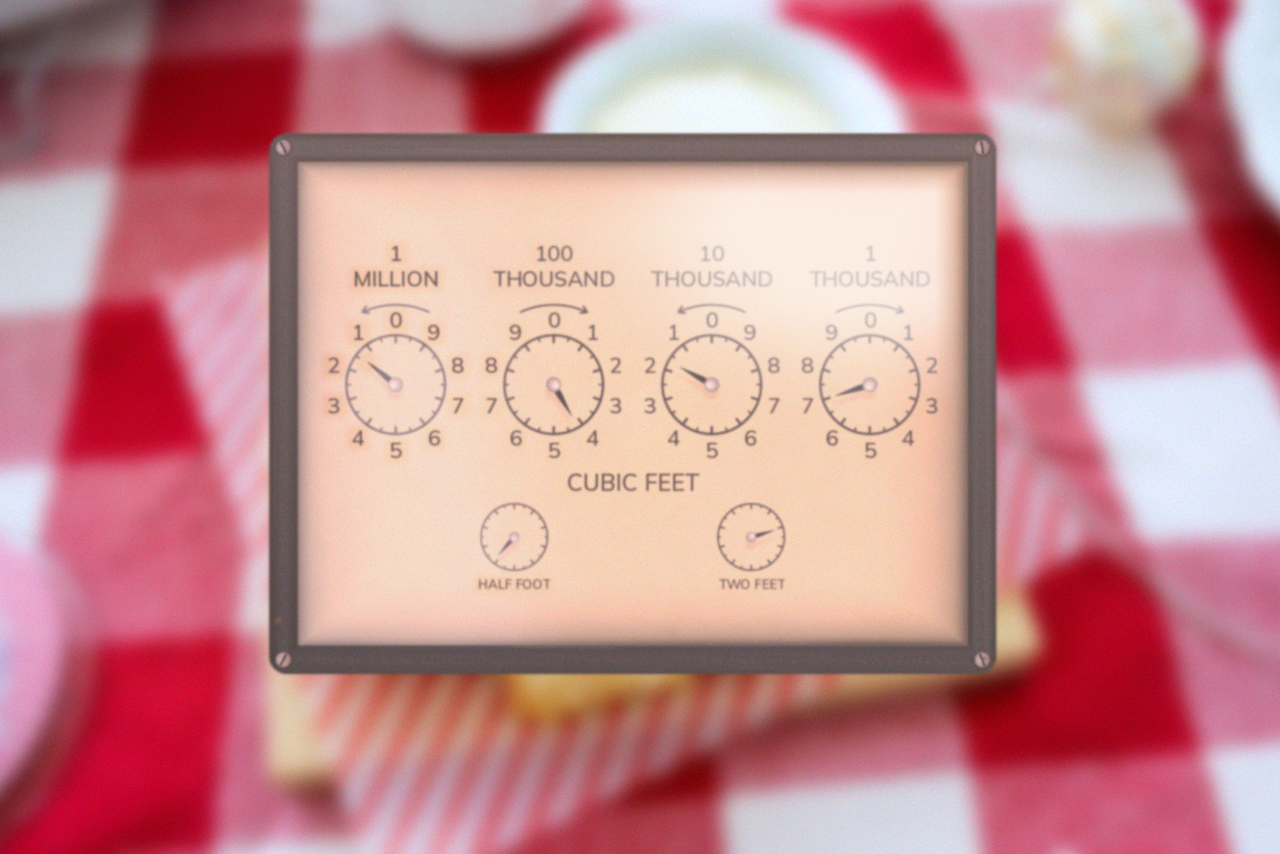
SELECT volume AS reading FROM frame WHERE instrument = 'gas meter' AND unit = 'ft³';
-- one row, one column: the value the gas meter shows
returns 141700 ft³
